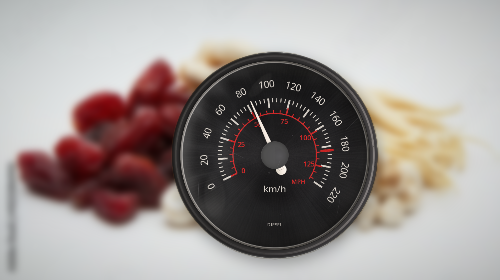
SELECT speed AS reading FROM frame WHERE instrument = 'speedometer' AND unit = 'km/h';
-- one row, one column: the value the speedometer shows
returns 84 km/h
